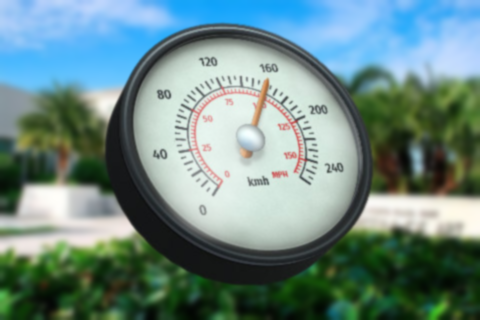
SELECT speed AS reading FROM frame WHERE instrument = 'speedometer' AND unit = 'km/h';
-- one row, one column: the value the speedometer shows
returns 160 km/h
